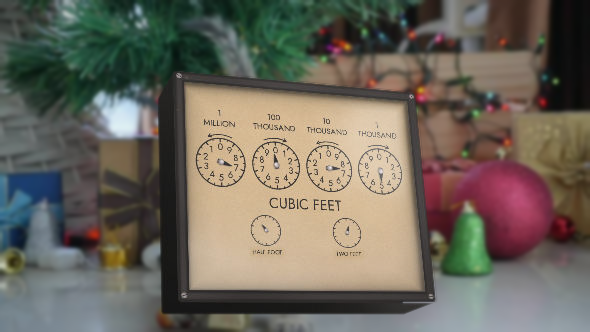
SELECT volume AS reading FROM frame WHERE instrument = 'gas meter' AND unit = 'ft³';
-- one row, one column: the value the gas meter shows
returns 697500 ft³
